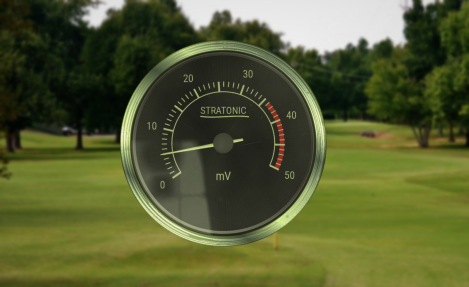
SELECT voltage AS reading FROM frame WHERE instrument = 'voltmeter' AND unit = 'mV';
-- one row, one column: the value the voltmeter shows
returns 5 mV
